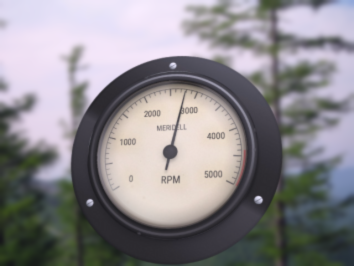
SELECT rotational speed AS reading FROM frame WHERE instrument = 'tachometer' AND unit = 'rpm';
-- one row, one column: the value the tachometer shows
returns 2800 rpm
